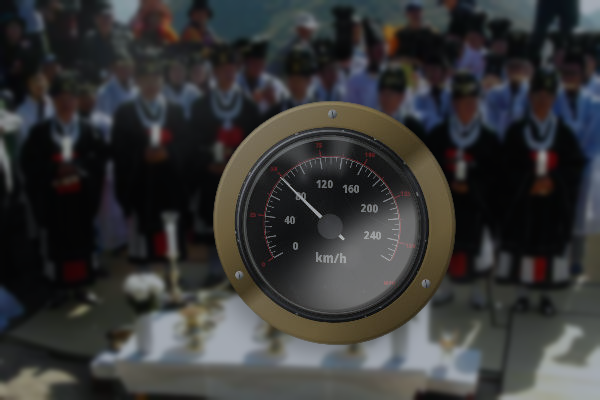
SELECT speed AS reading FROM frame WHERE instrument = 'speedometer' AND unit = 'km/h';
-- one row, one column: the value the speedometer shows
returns 80 km/h
